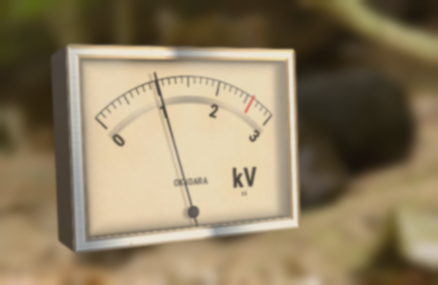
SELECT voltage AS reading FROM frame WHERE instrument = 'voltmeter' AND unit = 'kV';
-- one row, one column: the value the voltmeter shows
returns 1 kV
